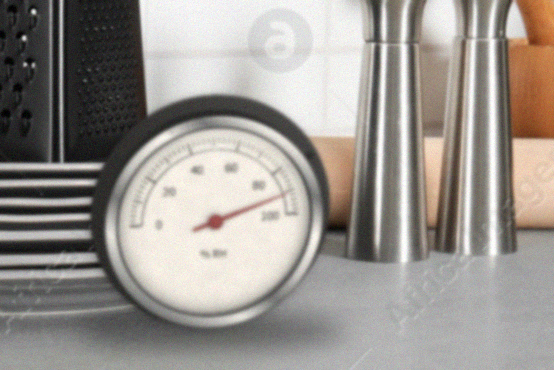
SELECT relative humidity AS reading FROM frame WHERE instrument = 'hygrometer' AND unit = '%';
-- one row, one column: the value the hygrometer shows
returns 90 %
